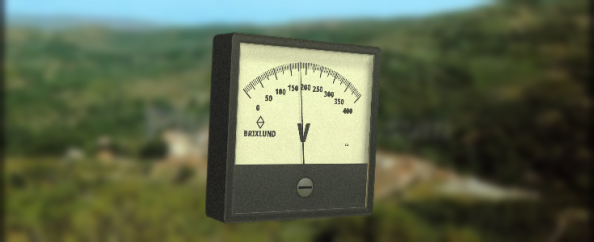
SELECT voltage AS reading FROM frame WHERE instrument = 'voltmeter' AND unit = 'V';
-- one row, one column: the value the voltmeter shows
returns 175 V
